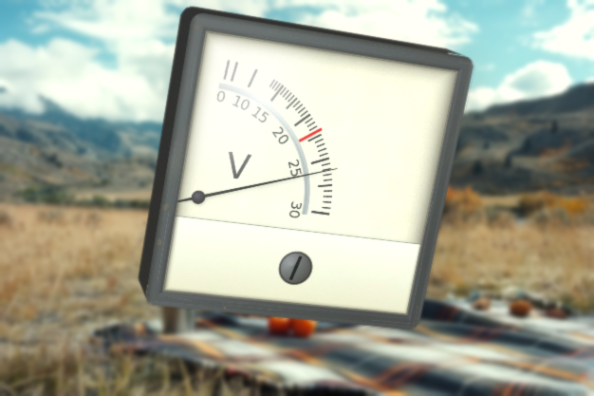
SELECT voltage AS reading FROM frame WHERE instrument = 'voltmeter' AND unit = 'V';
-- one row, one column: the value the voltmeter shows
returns 26 V
